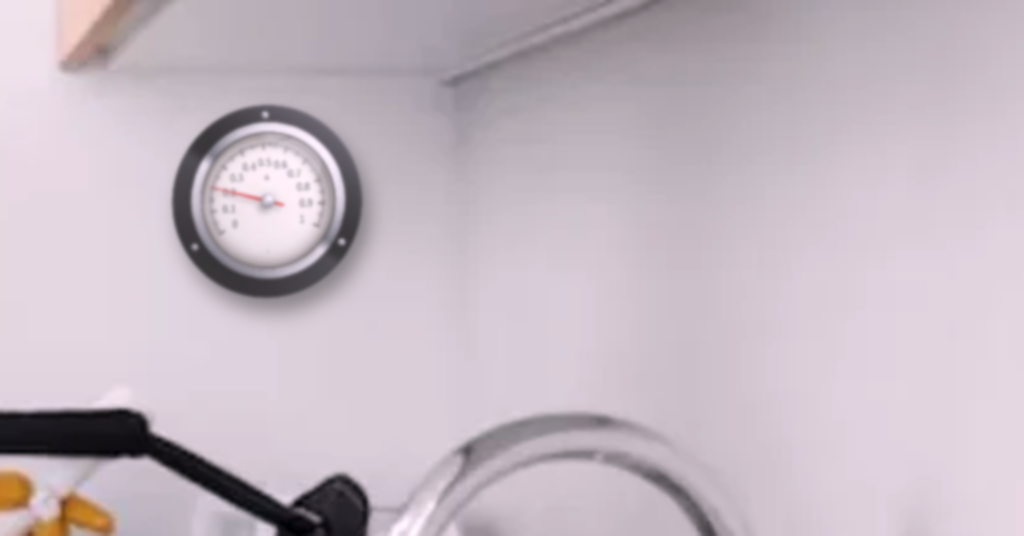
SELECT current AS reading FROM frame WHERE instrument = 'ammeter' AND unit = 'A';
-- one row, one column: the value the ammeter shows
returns 0.2 A
